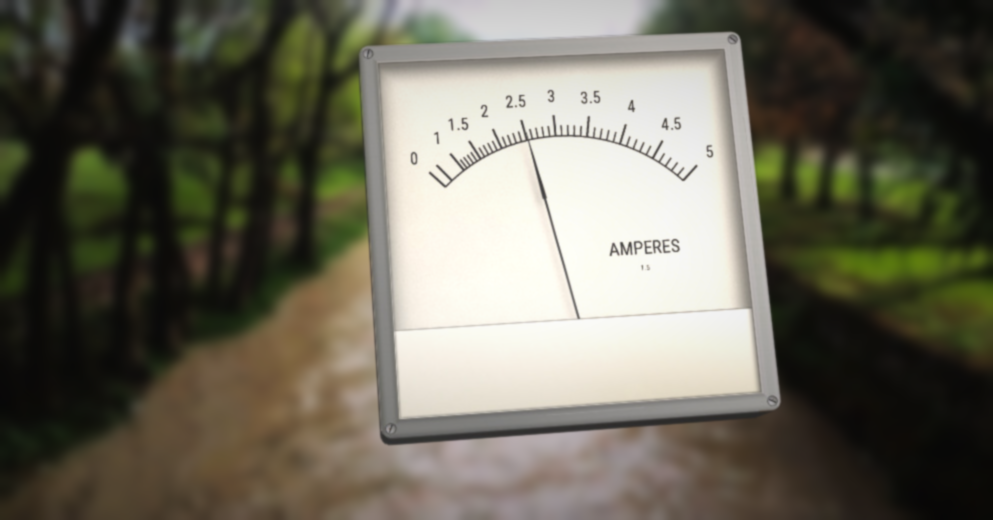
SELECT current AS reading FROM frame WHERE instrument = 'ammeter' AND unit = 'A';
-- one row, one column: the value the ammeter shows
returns 2.5 A
